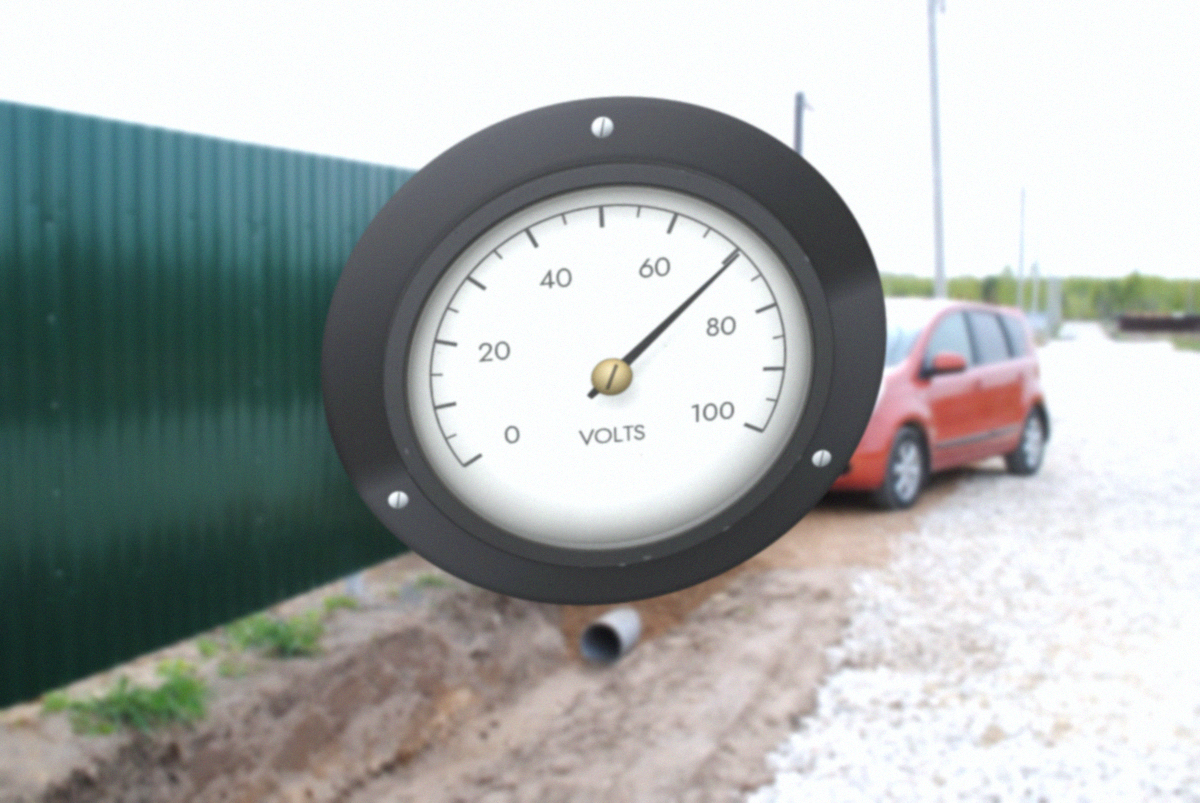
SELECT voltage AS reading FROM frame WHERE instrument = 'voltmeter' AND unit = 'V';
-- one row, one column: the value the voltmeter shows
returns 70 V
